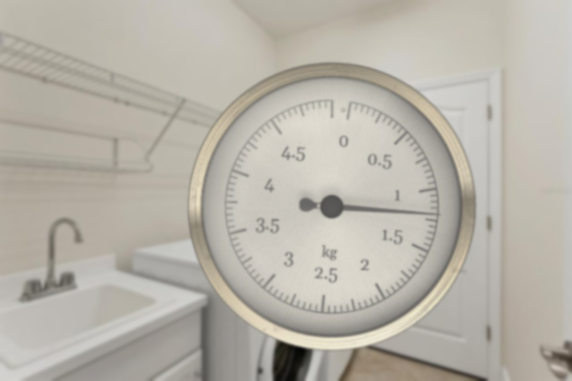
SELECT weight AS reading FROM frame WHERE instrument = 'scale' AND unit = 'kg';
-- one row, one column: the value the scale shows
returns 1.2 kg
